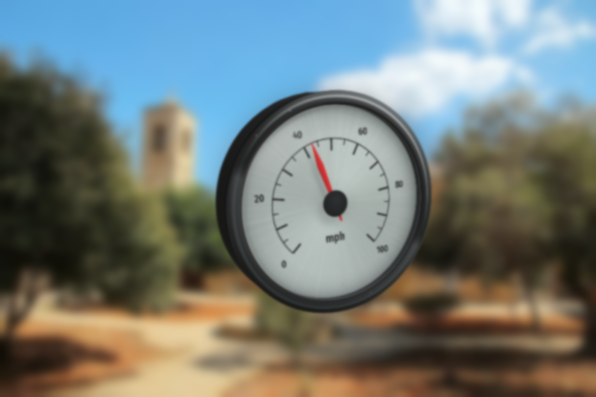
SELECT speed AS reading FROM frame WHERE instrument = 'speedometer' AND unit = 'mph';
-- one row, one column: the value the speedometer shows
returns 42.5 mph
